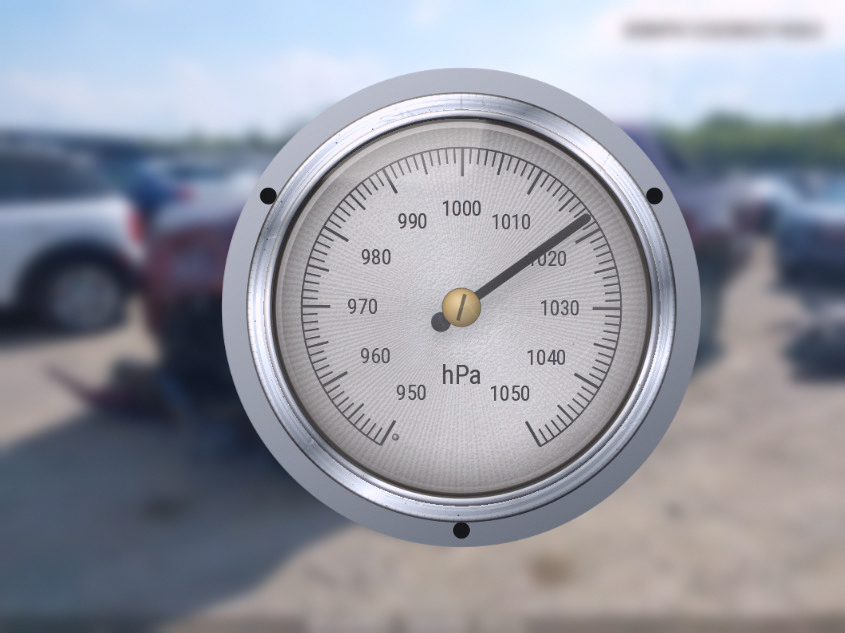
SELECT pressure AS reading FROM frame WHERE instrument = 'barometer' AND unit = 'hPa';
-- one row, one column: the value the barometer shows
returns 1018 hPa
